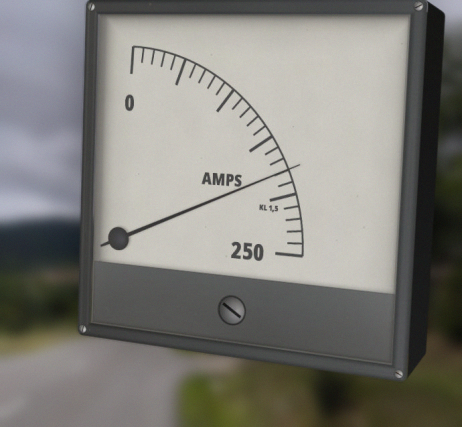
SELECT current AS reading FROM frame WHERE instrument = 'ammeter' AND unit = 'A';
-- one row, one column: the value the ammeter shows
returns 180 A
